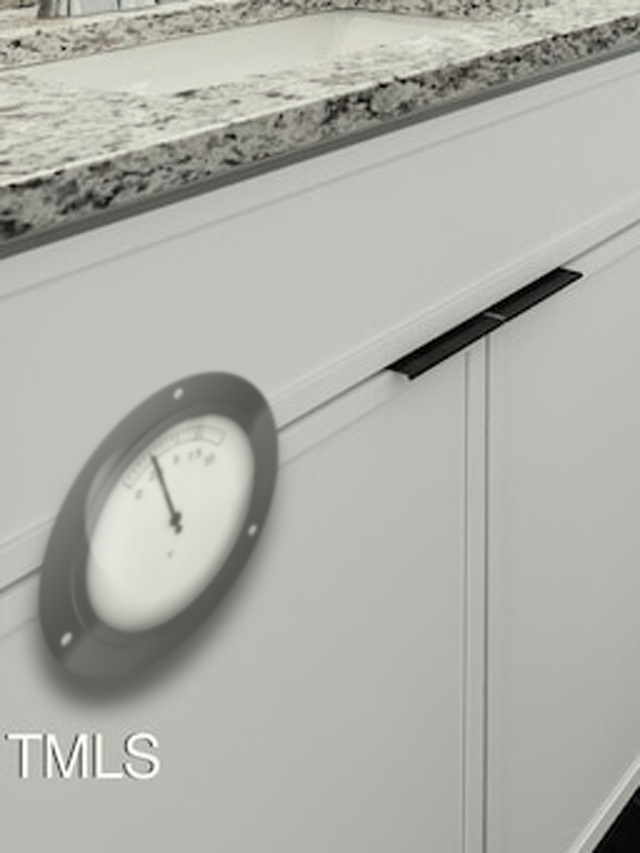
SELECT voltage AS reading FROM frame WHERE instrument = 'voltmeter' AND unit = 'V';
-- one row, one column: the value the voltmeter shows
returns 2.5 V
